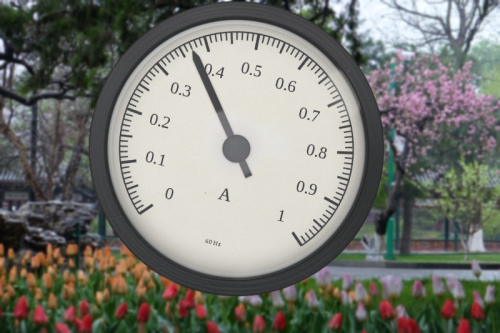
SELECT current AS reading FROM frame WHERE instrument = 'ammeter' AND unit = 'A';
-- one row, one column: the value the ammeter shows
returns 0.37 A
